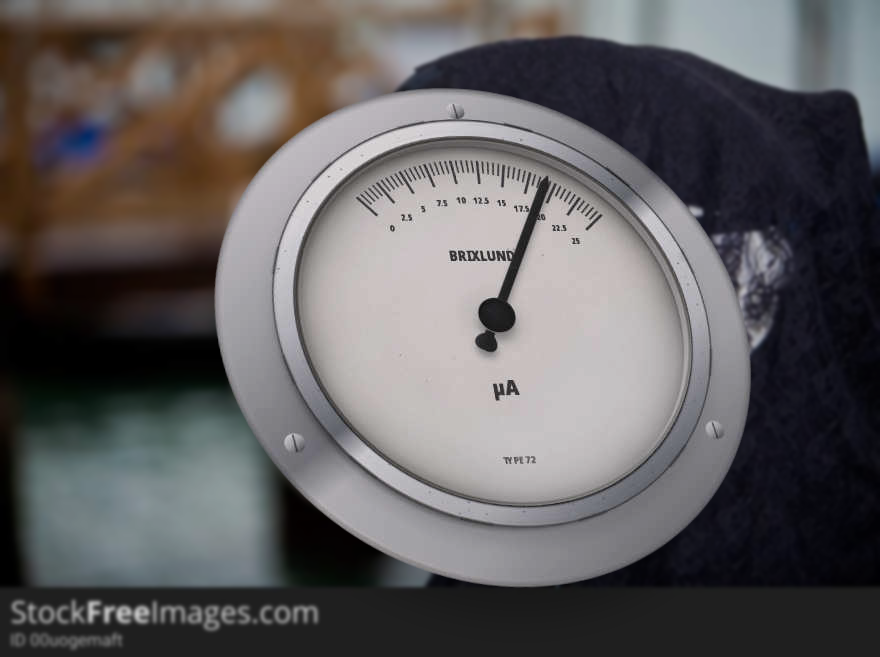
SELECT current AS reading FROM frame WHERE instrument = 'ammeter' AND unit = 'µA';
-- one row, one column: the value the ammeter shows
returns 19 µA
